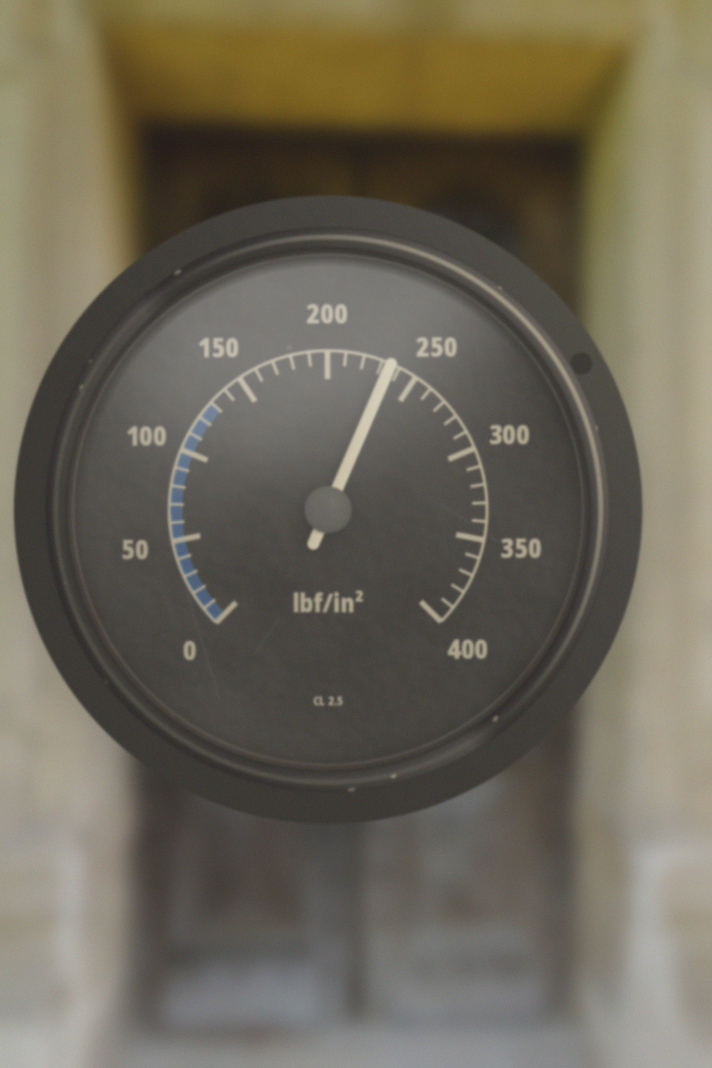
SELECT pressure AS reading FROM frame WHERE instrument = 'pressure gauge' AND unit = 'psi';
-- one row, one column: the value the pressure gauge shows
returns 235 psi
